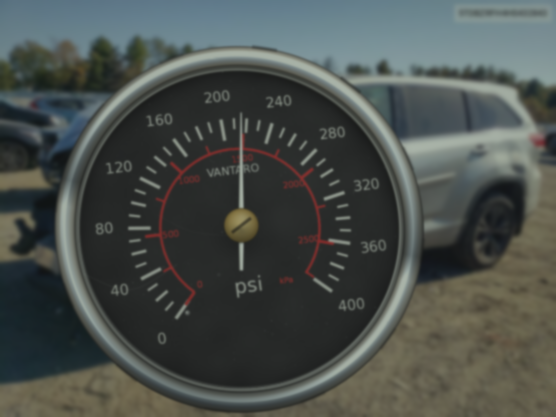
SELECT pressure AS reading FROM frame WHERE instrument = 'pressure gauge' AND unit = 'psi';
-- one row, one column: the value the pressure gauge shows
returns 215 psi
